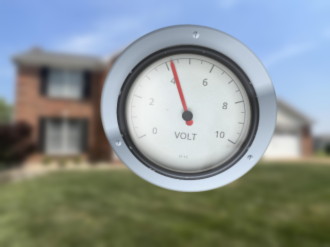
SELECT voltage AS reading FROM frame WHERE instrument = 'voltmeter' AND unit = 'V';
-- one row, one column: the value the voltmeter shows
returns 4.25 V
